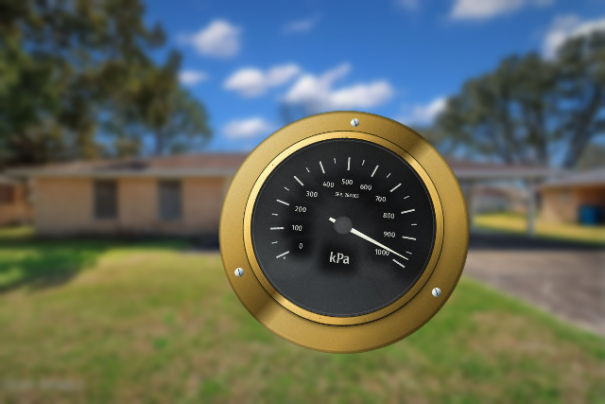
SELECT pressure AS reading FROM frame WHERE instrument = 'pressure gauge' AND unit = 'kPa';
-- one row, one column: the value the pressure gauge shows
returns 975 kPa
